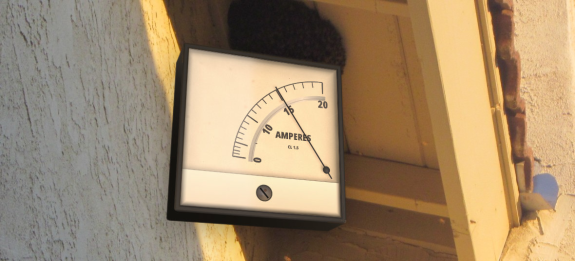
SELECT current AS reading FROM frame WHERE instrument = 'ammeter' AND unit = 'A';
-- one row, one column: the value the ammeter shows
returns 15 A
